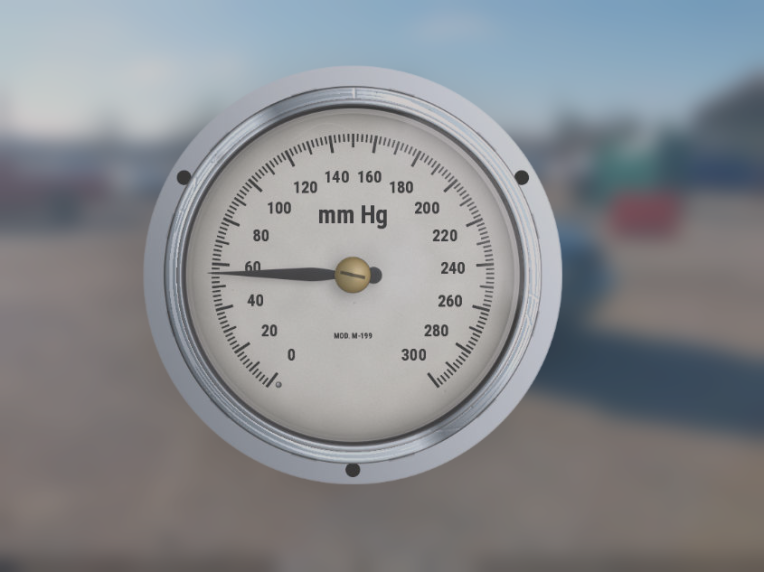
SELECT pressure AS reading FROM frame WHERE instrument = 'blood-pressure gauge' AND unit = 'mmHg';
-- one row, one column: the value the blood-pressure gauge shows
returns 56 mmHg
